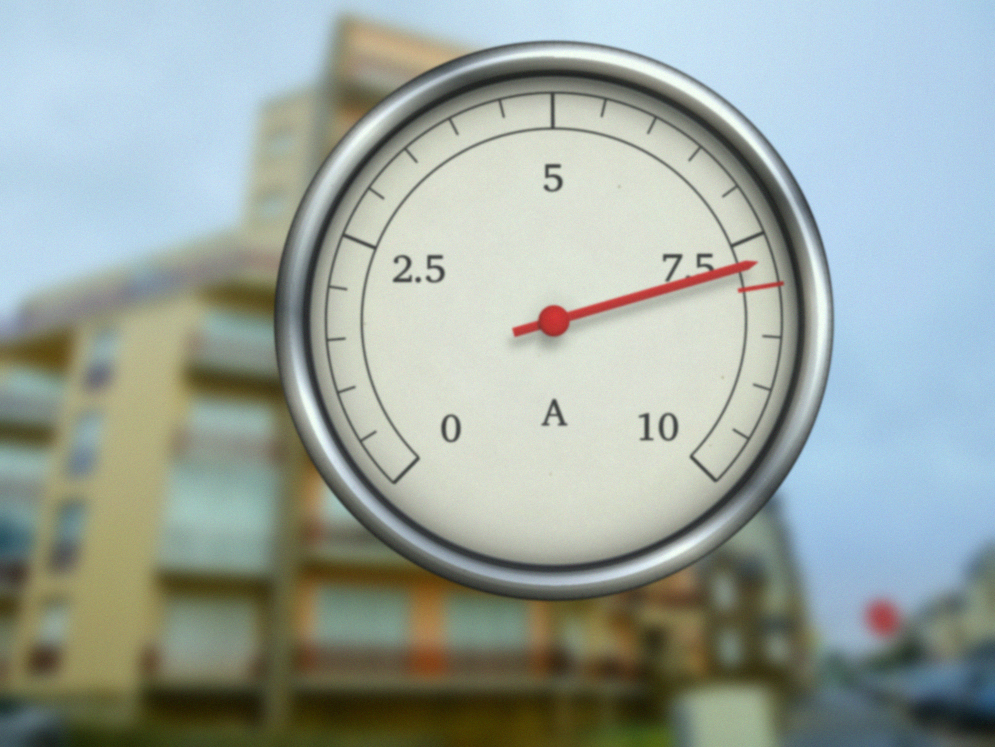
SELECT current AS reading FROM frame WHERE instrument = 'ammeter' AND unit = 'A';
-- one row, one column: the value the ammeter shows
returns 7.75 A
